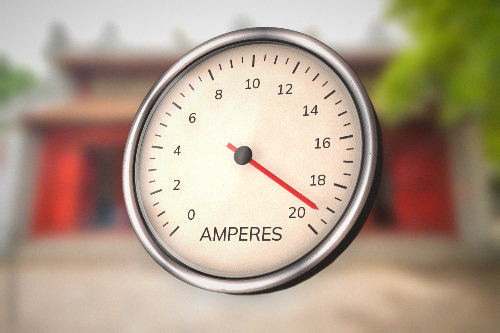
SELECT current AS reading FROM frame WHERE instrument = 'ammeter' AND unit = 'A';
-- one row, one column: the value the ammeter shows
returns 19.25 A
